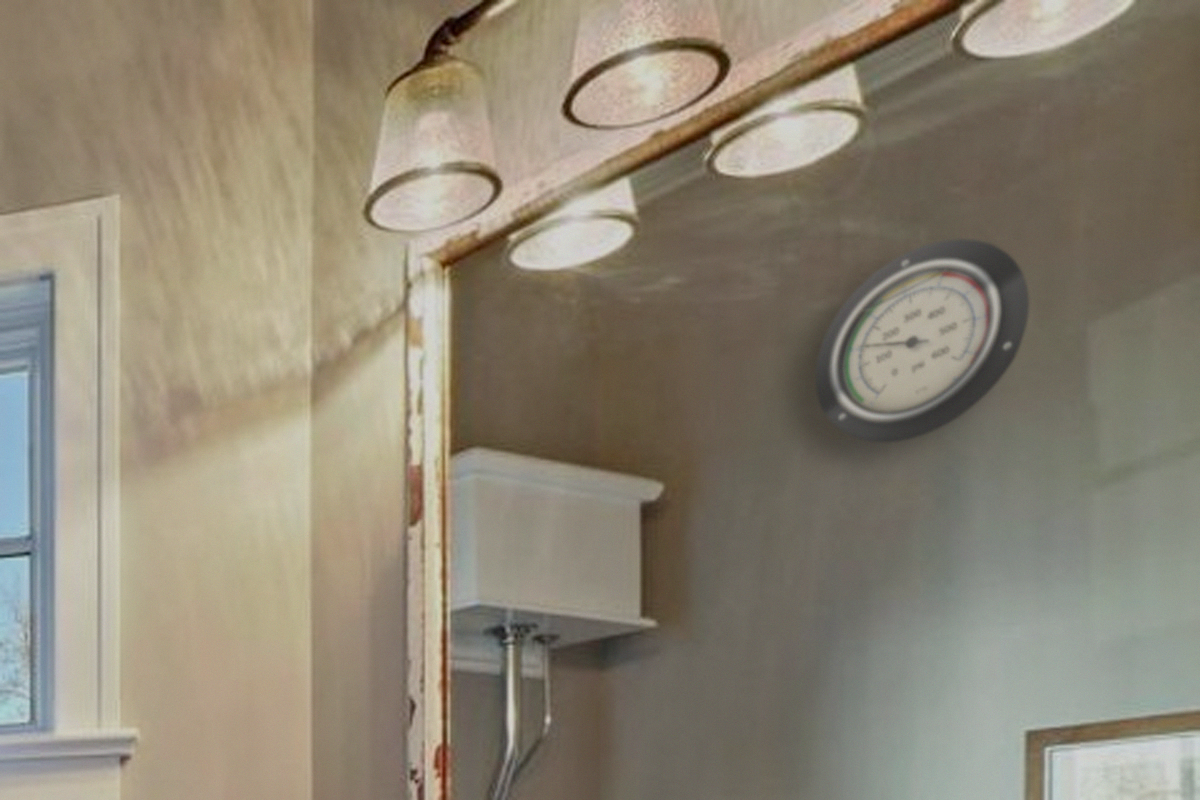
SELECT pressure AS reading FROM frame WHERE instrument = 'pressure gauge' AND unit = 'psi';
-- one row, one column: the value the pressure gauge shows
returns 150 psi
